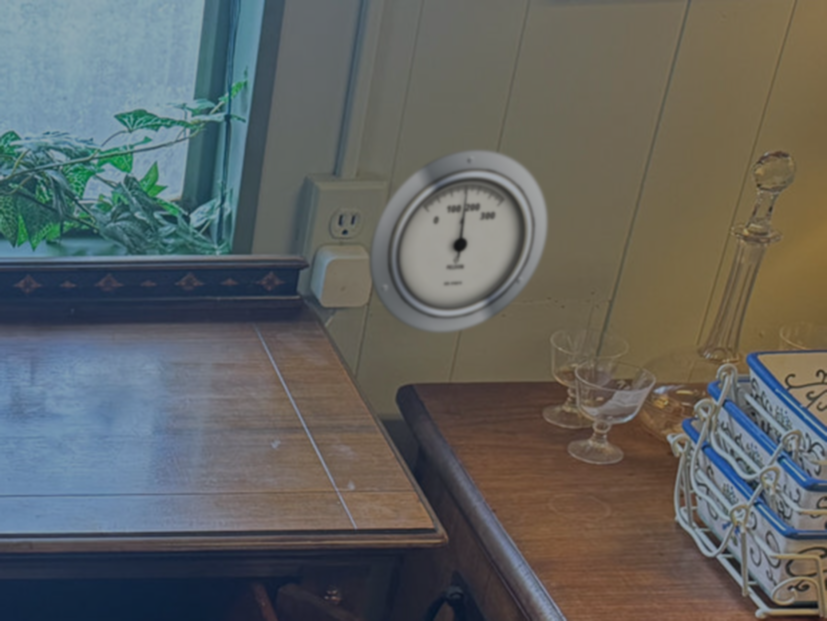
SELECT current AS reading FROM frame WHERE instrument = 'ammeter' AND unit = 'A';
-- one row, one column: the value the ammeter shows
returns 150 A
